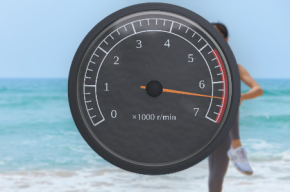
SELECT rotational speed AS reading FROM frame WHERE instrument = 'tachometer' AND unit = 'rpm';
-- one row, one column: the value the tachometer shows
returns 6400 rpm
